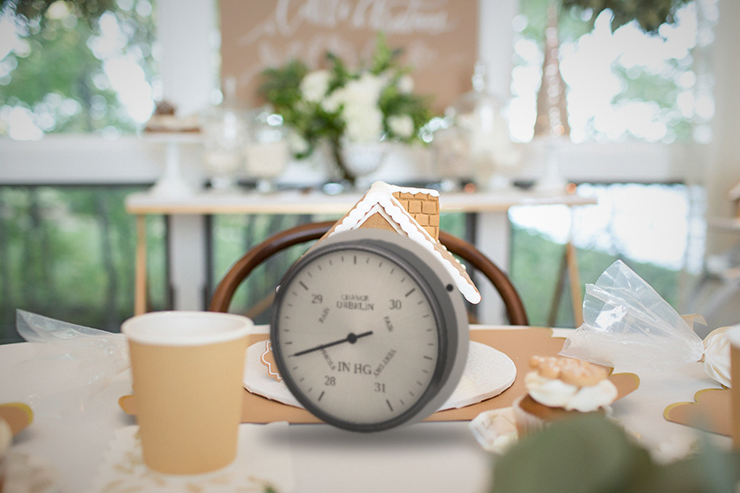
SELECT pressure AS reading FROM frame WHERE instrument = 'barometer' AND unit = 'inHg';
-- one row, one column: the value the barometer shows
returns 28.4 inHg
